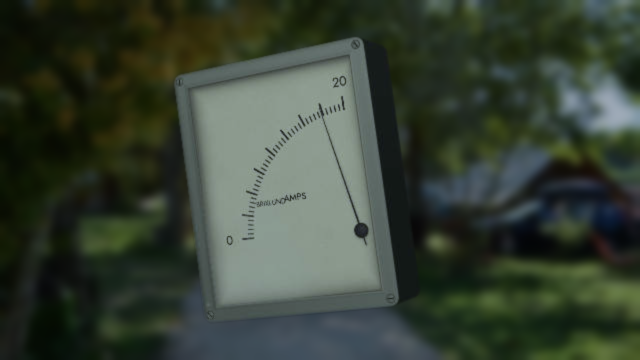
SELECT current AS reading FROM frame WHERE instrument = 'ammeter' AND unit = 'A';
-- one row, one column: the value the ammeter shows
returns 17.5 A
